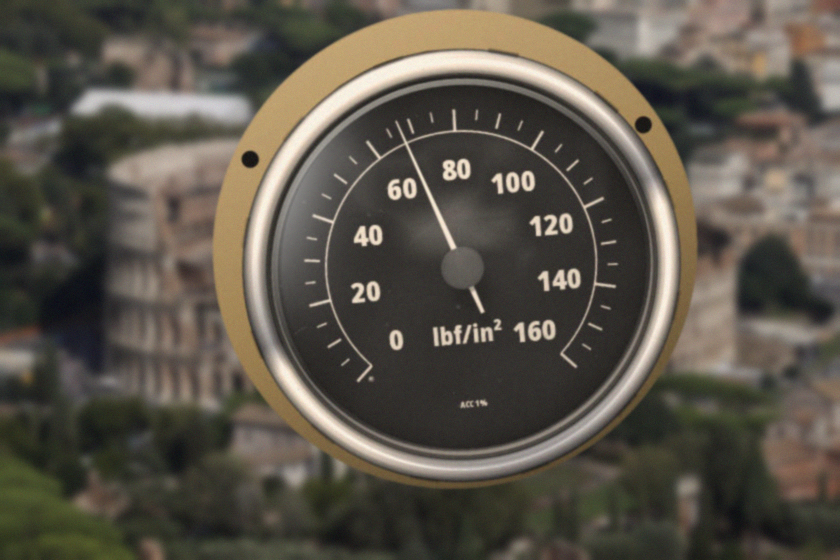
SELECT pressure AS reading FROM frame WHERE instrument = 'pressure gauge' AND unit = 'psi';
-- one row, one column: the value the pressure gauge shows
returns 67.5 psi
